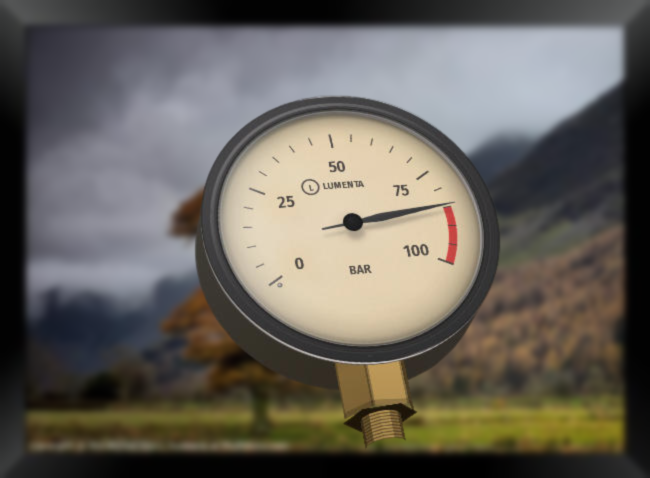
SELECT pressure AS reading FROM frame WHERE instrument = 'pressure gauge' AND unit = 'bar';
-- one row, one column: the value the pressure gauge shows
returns 85 bar
